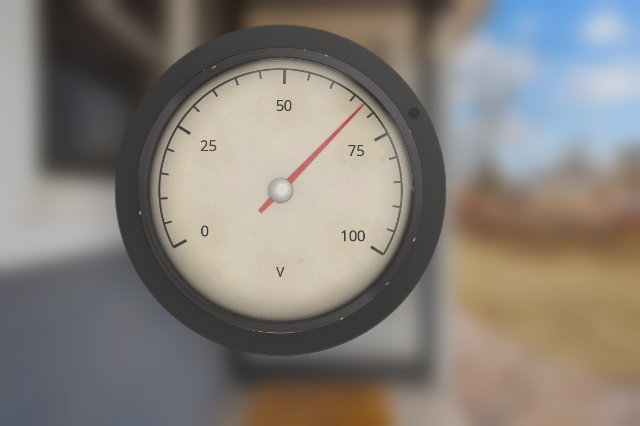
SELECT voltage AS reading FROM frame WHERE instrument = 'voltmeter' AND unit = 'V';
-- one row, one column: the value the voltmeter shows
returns 67.5 V
